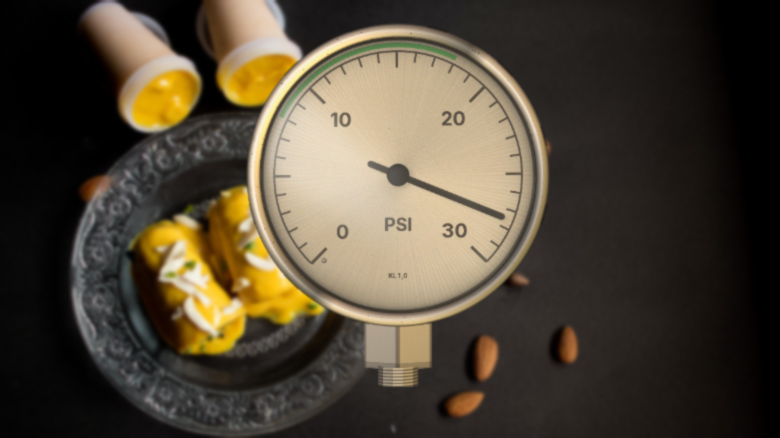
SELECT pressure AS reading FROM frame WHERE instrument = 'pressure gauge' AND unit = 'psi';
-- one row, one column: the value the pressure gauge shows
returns 27.5 psi
